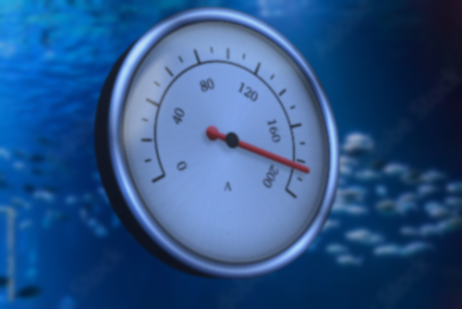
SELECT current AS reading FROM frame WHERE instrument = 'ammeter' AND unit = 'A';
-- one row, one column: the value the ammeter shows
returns 185 A
